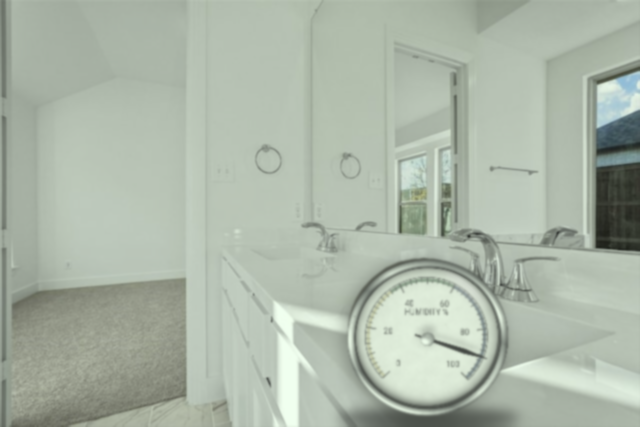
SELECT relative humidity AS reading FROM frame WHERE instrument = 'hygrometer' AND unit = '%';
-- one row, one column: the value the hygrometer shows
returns 90 %
